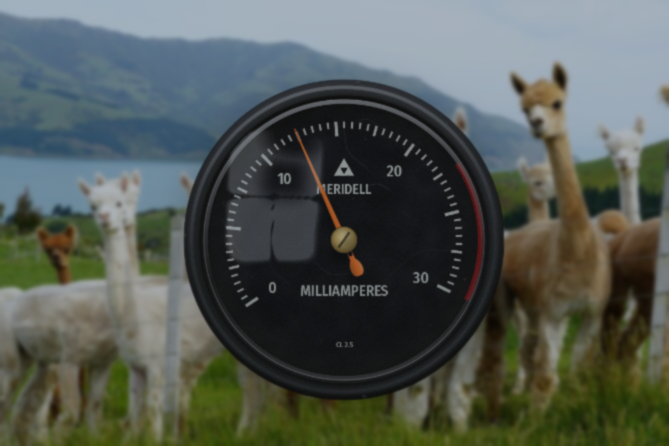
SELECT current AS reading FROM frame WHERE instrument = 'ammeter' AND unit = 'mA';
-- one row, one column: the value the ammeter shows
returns 12.5 mA
